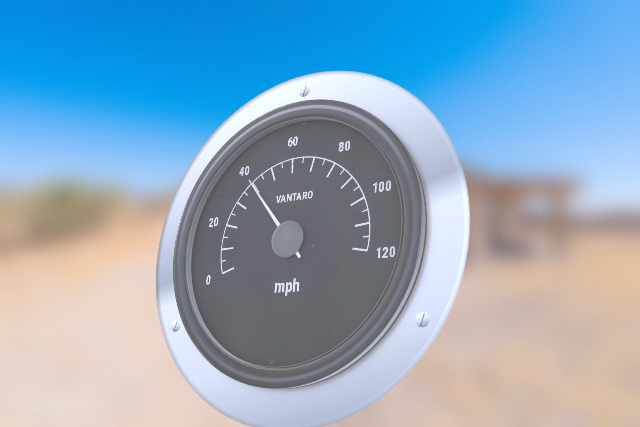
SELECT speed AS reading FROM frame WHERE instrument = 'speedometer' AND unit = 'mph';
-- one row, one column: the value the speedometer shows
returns 40 mph
